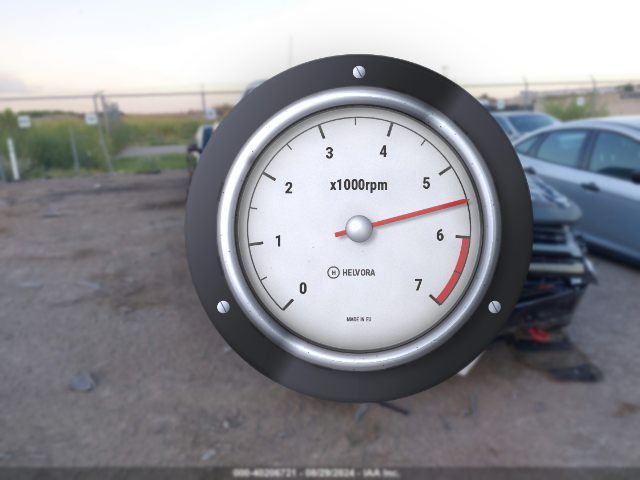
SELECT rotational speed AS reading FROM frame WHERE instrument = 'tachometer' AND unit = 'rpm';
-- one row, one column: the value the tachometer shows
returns 5500 rpm
